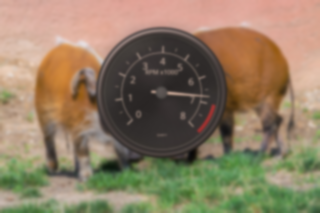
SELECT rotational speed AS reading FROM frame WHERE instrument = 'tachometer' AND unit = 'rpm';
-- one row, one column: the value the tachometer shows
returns 6750 rpm
